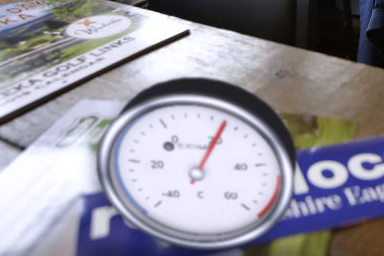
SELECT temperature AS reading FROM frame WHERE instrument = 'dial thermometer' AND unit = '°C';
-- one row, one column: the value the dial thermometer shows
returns 20 °C
